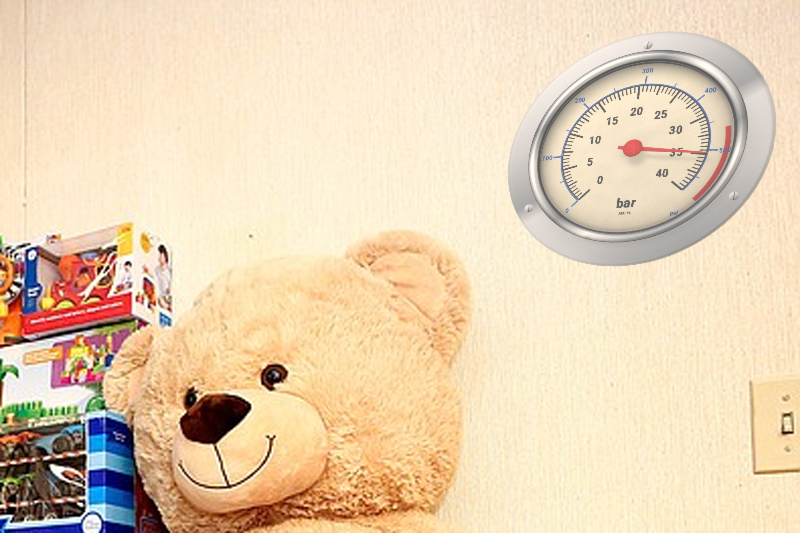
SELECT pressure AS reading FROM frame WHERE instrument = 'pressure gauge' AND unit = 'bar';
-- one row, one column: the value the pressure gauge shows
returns 35 bar
